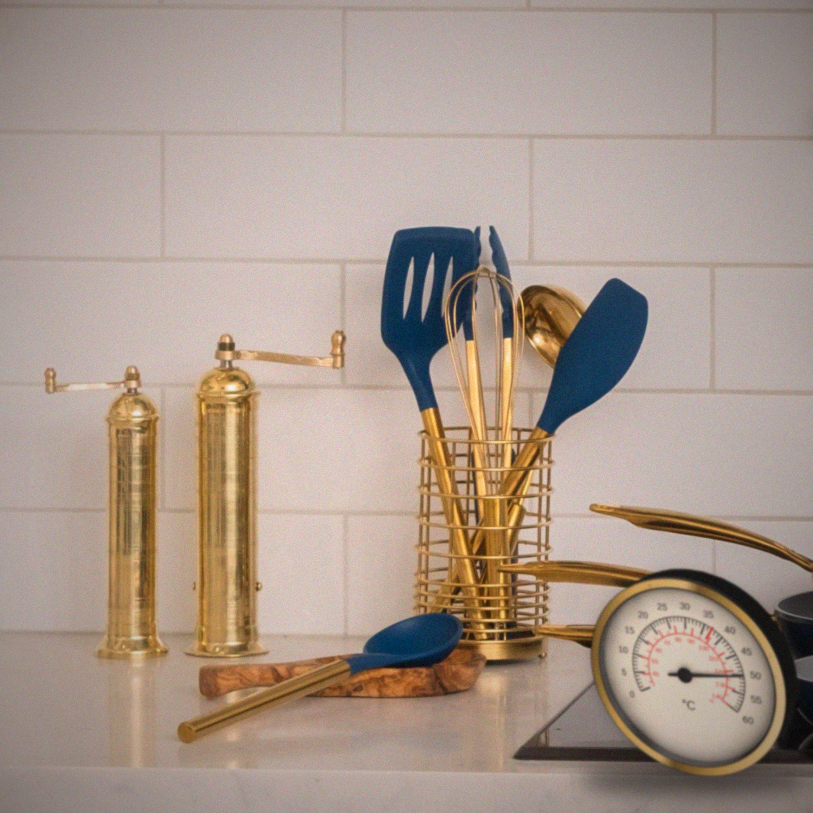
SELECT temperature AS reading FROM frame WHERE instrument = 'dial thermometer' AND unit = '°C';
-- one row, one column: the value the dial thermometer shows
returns 50 °C
